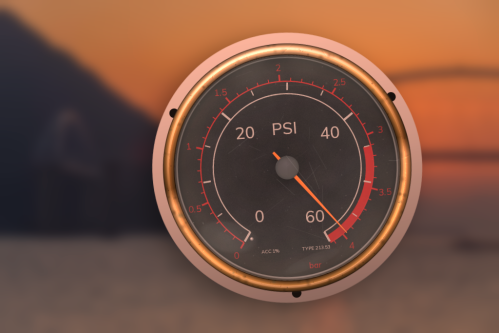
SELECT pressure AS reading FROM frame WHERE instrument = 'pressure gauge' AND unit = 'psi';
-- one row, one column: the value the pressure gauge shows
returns 57.5 psi
